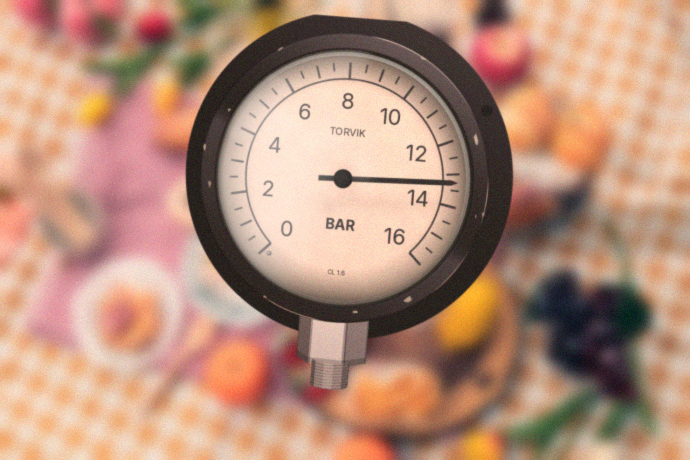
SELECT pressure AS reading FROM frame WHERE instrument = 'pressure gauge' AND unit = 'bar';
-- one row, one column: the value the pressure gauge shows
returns 13.25 bar
